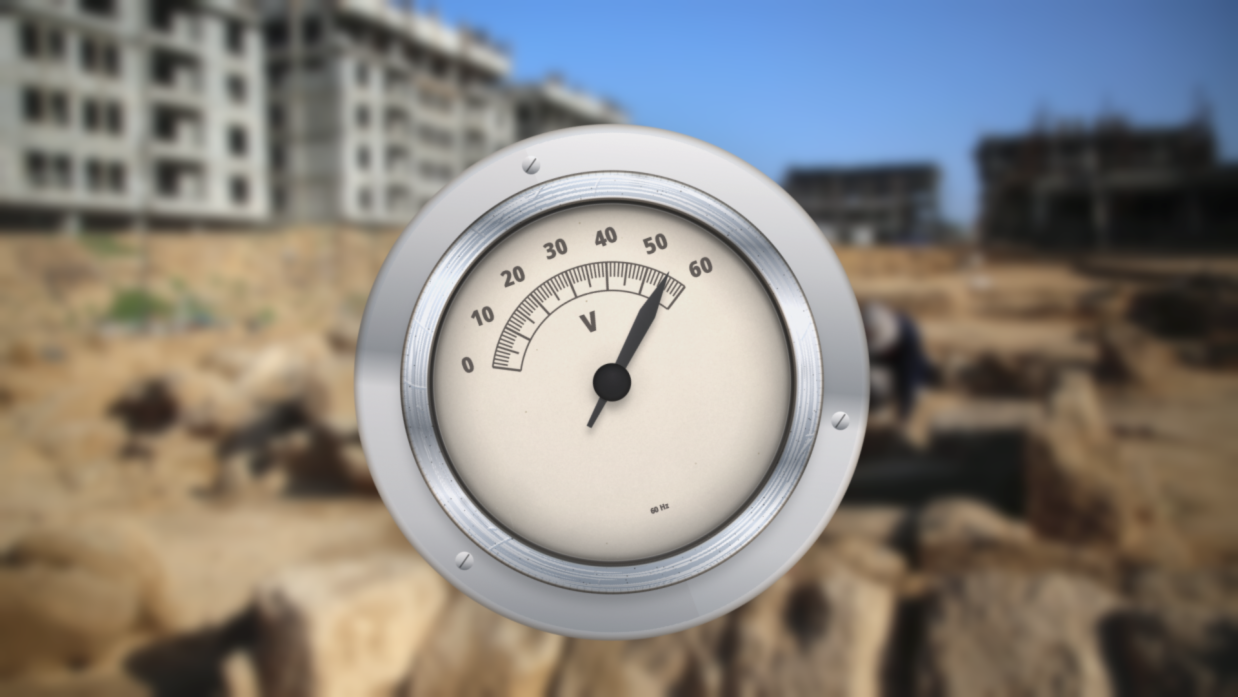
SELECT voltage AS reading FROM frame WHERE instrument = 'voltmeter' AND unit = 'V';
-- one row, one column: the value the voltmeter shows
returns 55 V
